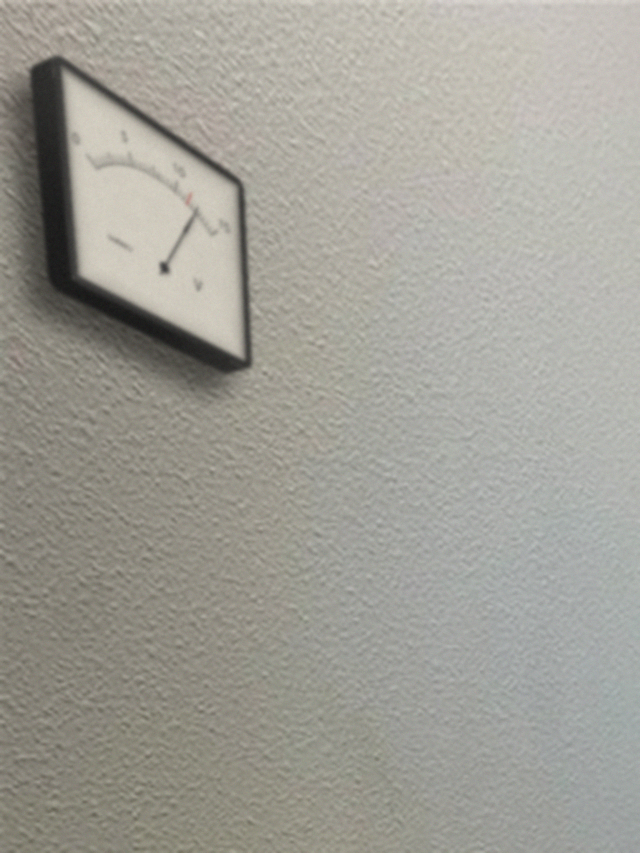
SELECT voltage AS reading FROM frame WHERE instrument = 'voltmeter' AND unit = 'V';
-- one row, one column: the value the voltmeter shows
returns 12.5 V
